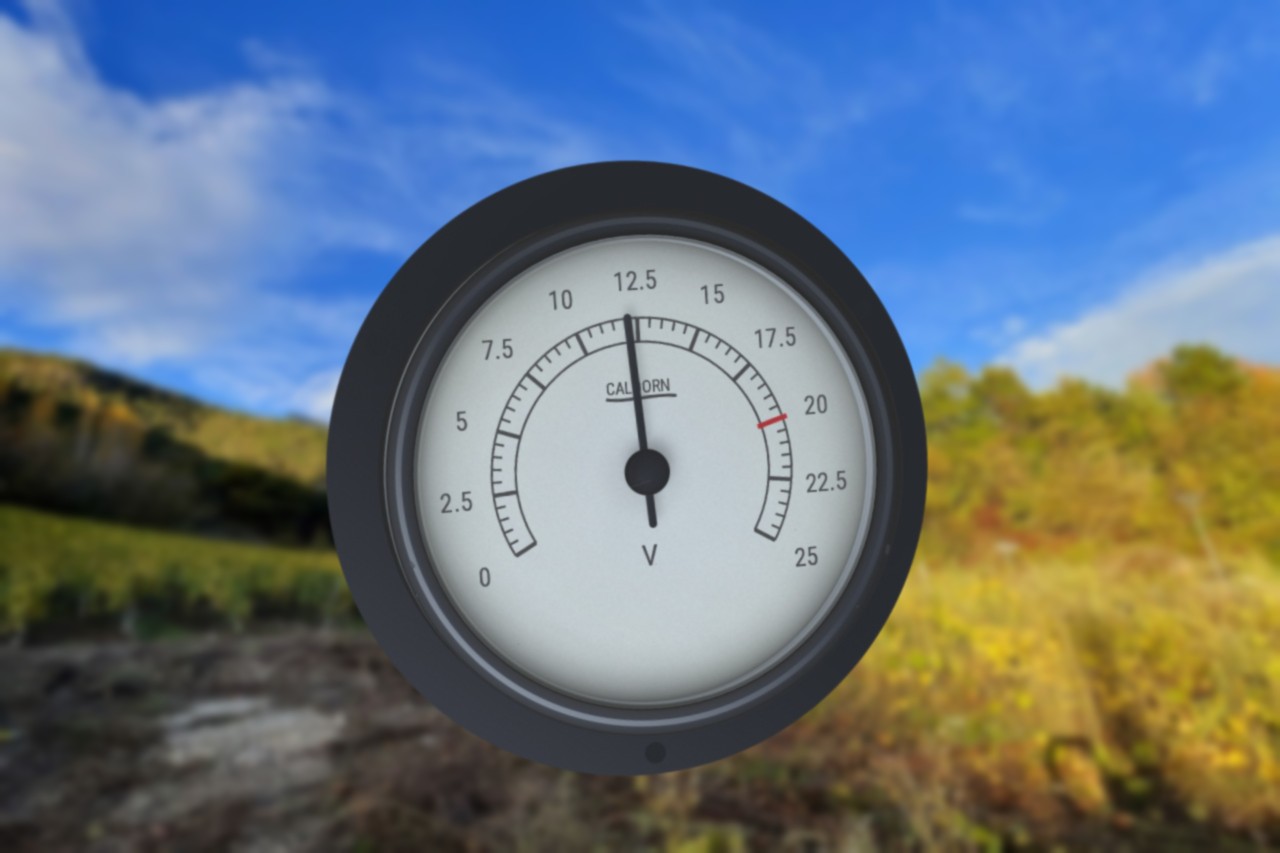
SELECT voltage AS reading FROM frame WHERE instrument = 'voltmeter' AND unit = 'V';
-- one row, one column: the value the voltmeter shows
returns 12 V
